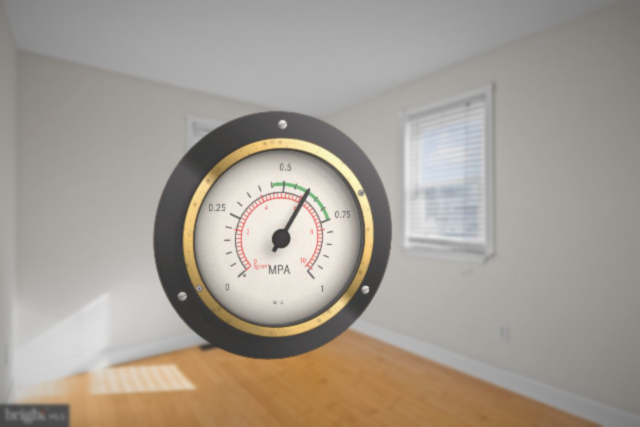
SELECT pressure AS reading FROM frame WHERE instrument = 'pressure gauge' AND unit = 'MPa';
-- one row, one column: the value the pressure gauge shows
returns 0.6 MPa
